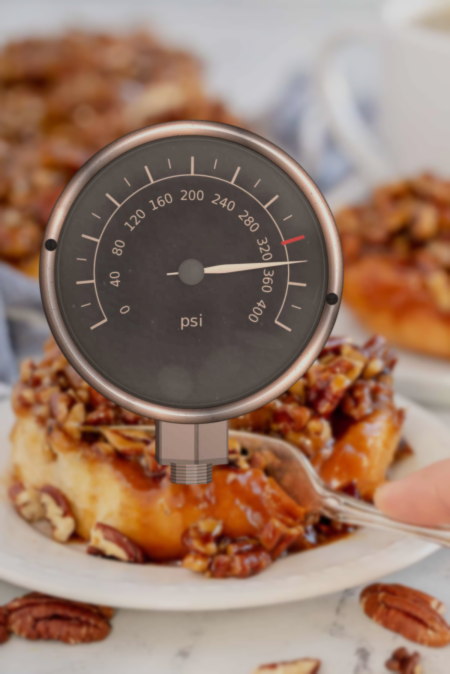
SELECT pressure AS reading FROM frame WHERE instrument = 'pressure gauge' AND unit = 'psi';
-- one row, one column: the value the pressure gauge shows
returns 340 psi
